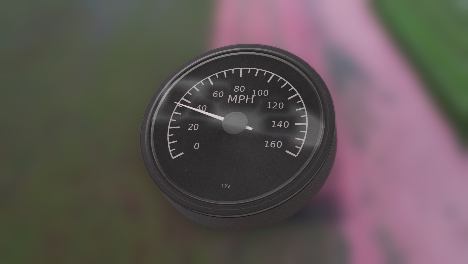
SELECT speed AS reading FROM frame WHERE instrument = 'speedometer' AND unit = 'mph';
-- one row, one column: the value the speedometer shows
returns 35 mph
